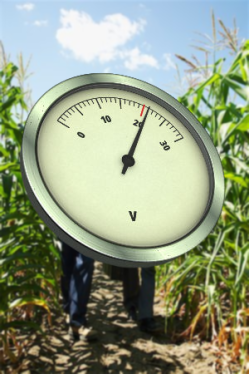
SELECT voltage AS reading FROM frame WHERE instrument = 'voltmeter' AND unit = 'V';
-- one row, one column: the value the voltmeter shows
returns 21 V
